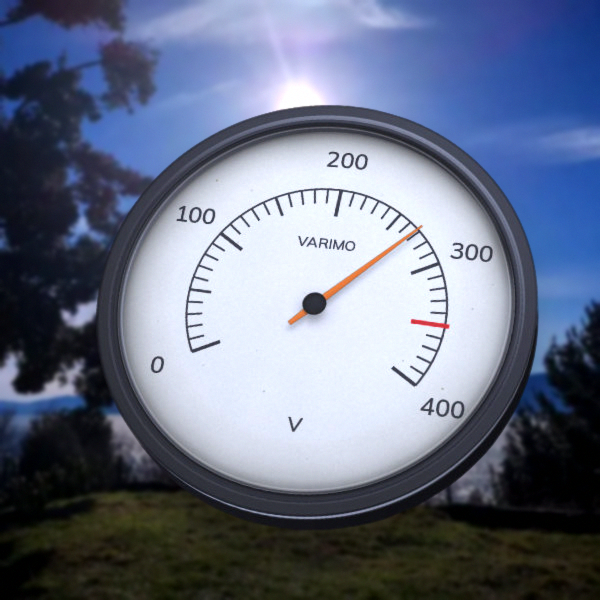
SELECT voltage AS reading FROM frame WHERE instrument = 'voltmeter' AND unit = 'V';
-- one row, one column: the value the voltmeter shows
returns 270 V
